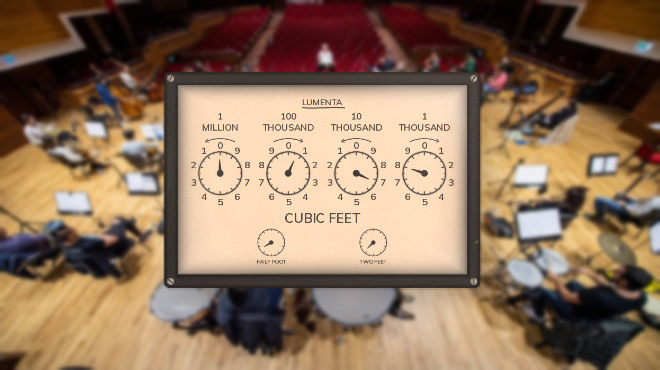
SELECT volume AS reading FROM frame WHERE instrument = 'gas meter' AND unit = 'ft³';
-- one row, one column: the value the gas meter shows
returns 6800 ft³
